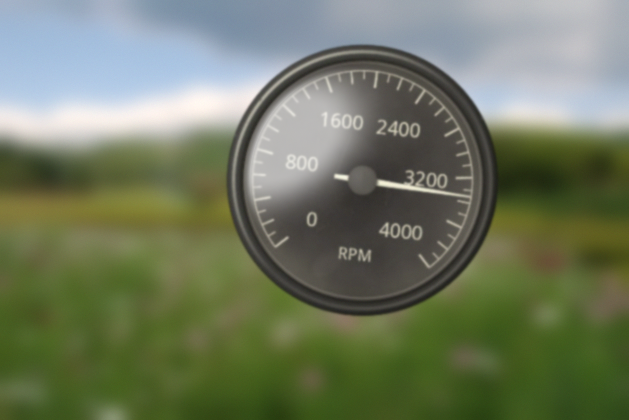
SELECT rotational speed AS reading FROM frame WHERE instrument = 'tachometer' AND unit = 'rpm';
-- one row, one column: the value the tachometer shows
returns 3350 rpm
